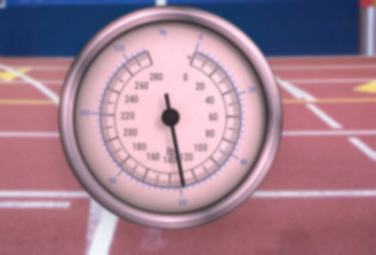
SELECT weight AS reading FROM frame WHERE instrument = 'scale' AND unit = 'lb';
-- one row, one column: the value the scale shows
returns 130 lb
